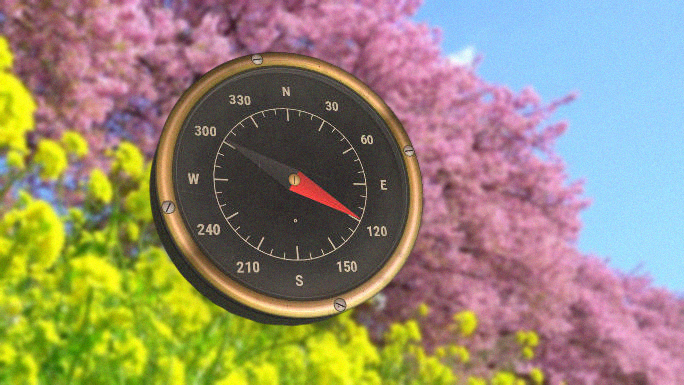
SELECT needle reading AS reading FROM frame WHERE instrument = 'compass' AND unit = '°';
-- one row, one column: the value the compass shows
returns 120 °
